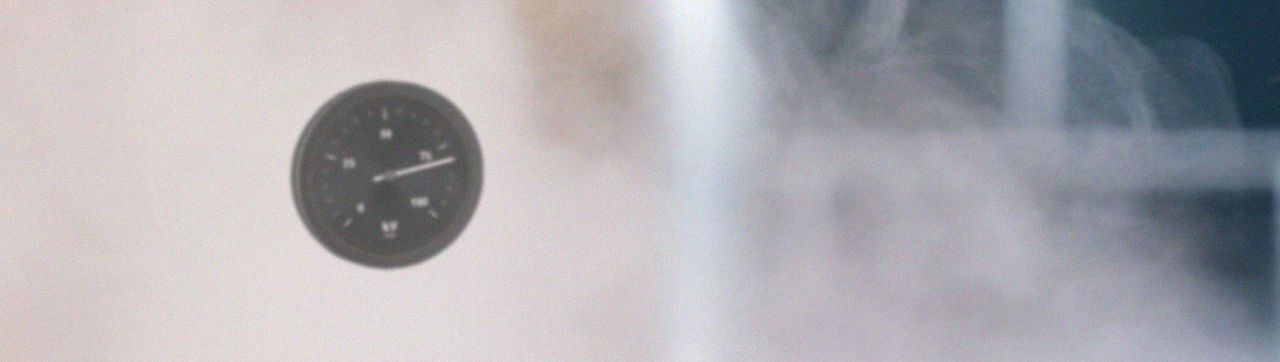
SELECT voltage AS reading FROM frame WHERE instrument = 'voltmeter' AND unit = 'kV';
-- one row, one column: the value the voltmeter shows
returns 80 kV
